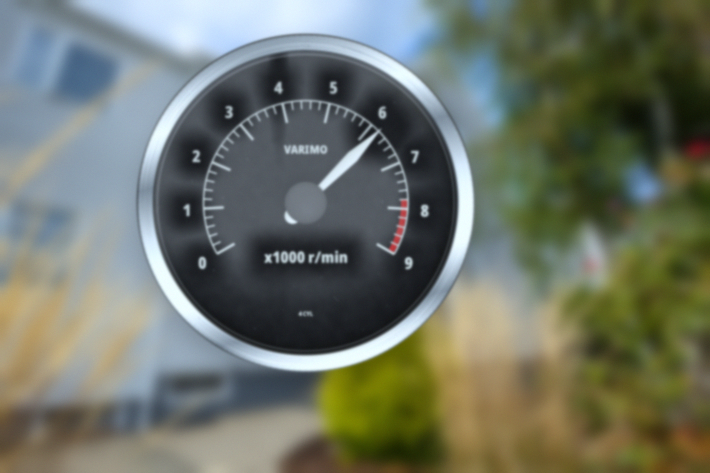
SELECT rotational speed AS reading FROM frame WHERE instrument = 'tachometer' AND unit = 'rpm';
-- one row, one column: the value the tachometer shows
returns 6200 rpm
